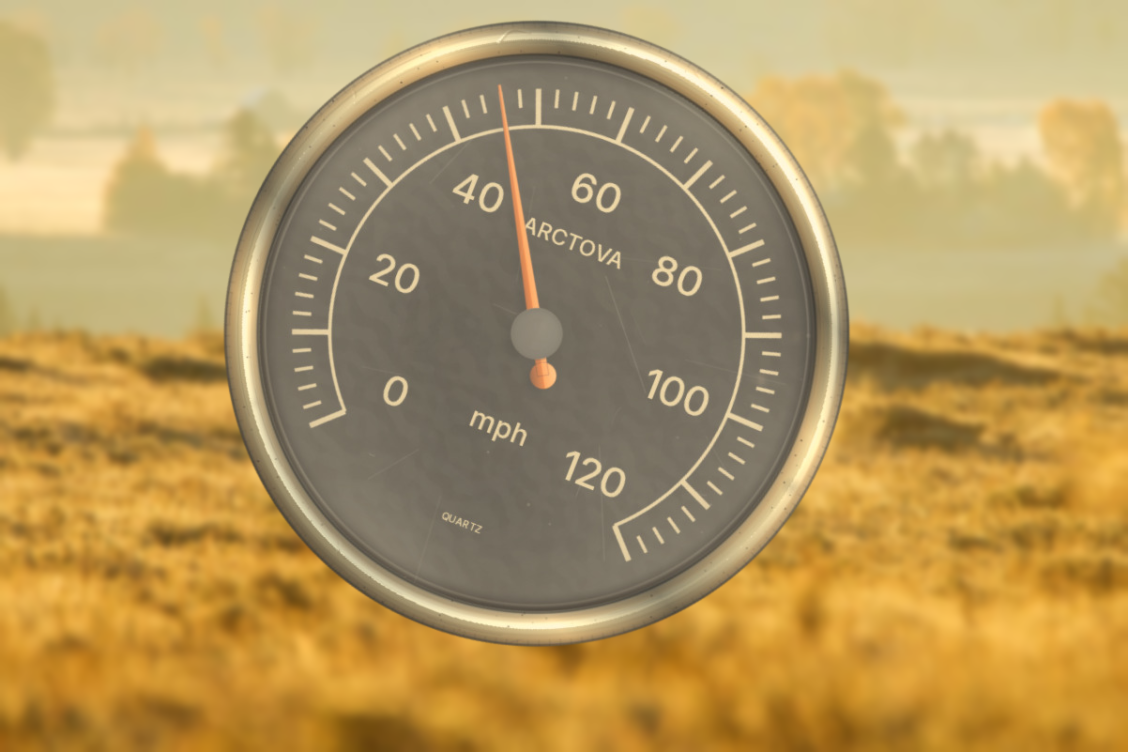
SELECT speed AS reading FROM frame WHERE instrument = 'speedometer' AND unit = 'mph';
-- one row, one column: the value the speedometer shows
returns 46 mph
